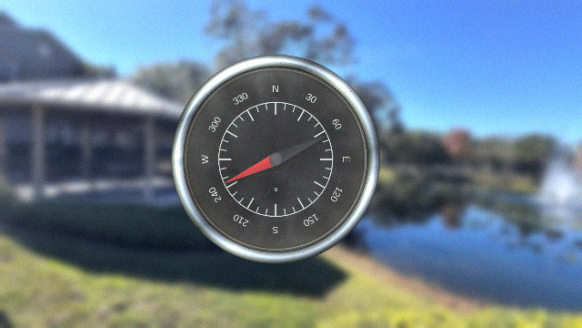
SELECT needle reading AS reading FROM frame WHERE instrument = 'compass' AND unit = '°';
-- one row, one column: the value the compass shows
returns 245 °
